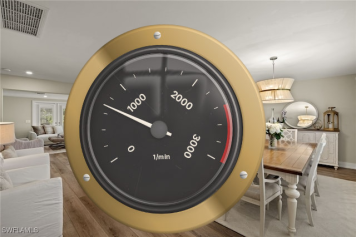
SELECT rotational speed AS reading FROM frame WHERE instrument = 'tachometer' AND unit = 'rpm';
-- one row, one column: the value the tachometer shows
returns 700 rpm
